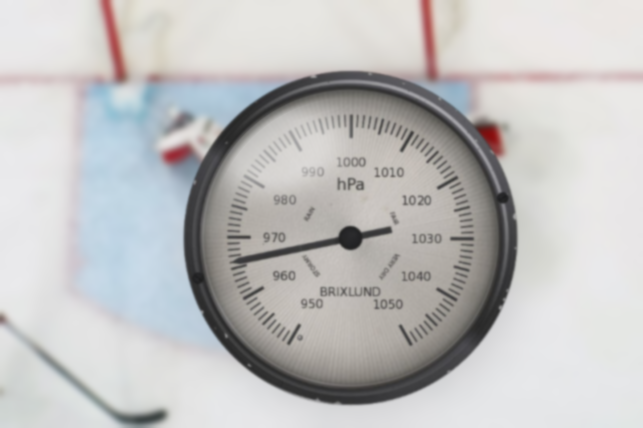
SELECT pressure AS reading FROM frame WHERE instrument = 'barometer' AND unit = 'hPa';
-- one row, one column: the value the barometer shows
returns 966 hPa
